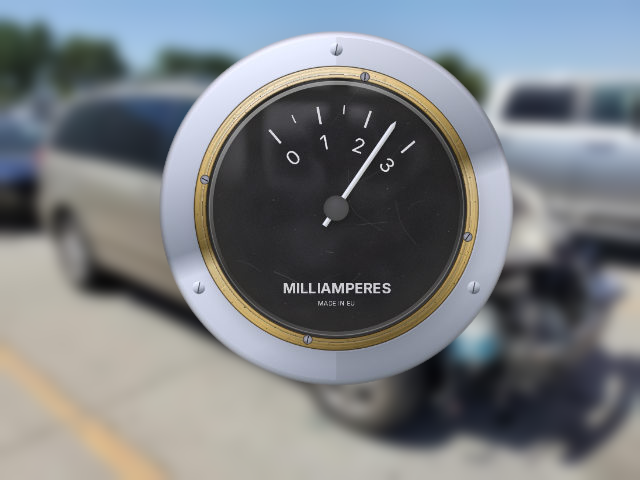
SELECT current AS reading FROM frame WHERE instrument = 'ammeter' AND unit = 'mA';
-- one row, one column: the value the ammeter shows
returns 2.5 mA
